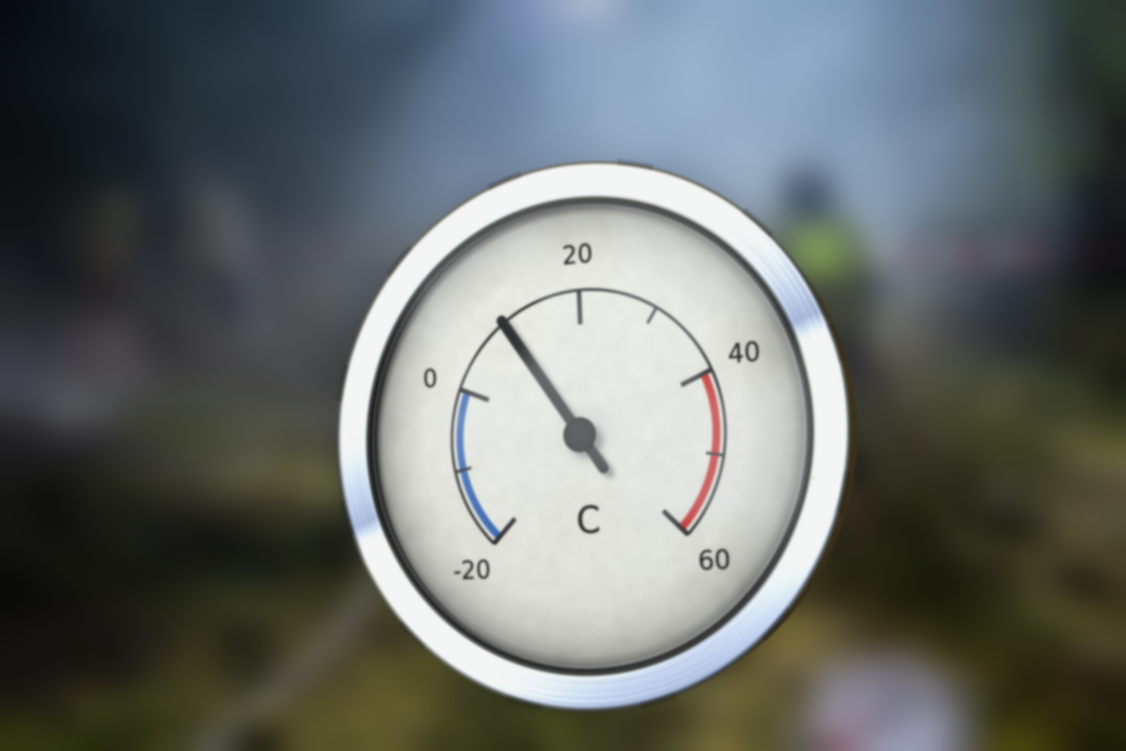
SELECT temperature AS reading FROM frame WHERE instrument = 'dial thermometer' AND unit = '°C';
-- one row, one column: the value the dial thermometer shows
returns 10 °C
